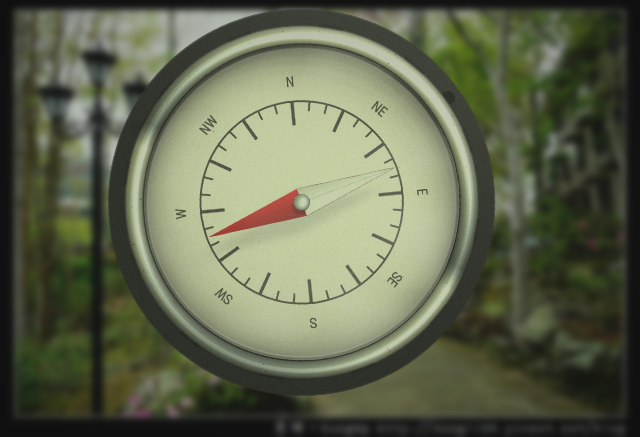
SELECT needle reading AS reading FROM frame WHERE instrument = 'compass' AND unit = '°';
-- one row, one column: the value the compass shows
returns 255 °
